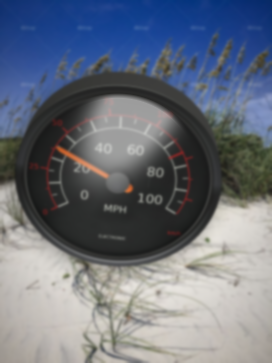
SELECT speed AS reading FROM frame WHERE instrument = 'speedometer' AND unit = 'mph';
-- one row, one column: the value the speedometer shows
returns 25 mph
